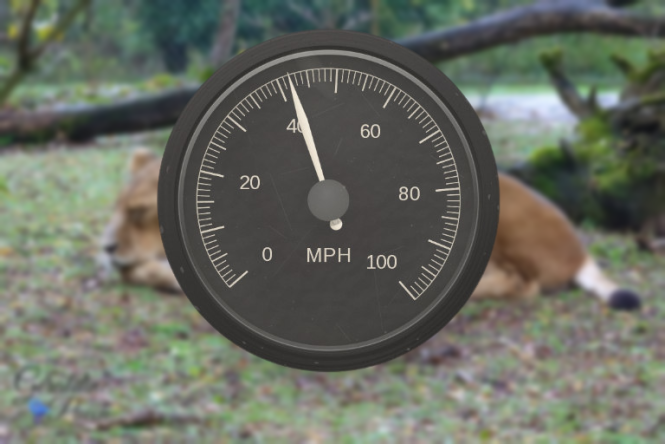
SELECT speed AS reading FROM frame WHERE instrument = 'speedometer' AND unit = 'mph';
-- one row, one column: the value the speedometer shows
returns 42 mph
